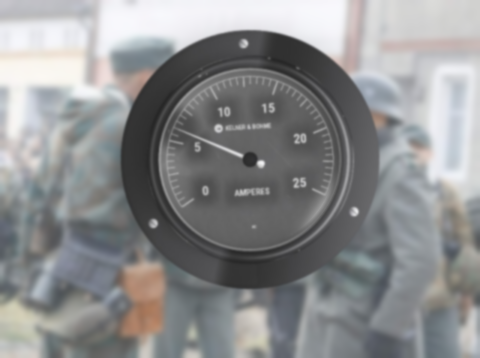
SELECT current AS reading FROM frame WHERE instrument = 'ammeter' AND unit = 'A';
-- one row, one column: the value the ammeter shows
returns 6 A
